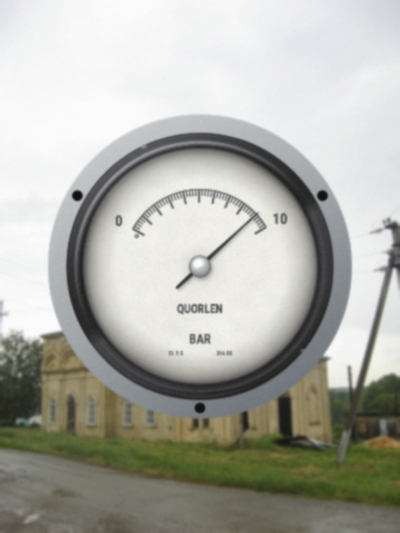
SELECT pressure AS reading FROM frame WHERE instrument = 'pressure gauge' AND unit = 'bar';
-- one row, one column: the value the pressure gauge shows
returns 9 bar
